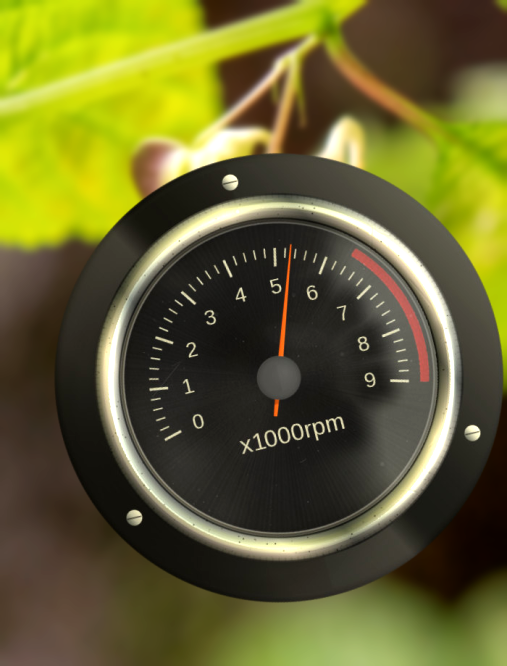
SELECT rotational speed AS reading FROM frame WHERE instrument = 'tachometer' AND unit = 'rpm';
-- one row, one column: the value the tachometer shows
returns 5300 rpm
